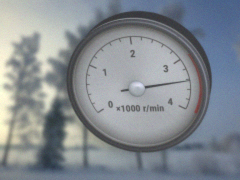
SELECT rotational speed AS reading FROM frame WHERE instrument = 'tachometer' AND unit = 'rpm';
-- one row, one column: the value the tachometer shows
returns 3400 rpm
